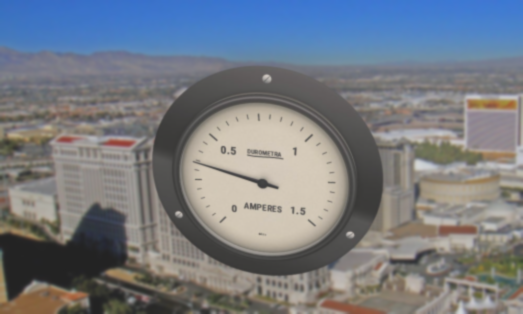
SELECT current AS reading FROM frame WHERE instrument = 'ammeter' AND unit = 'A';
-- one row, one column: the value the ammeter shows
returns 0.35 A
